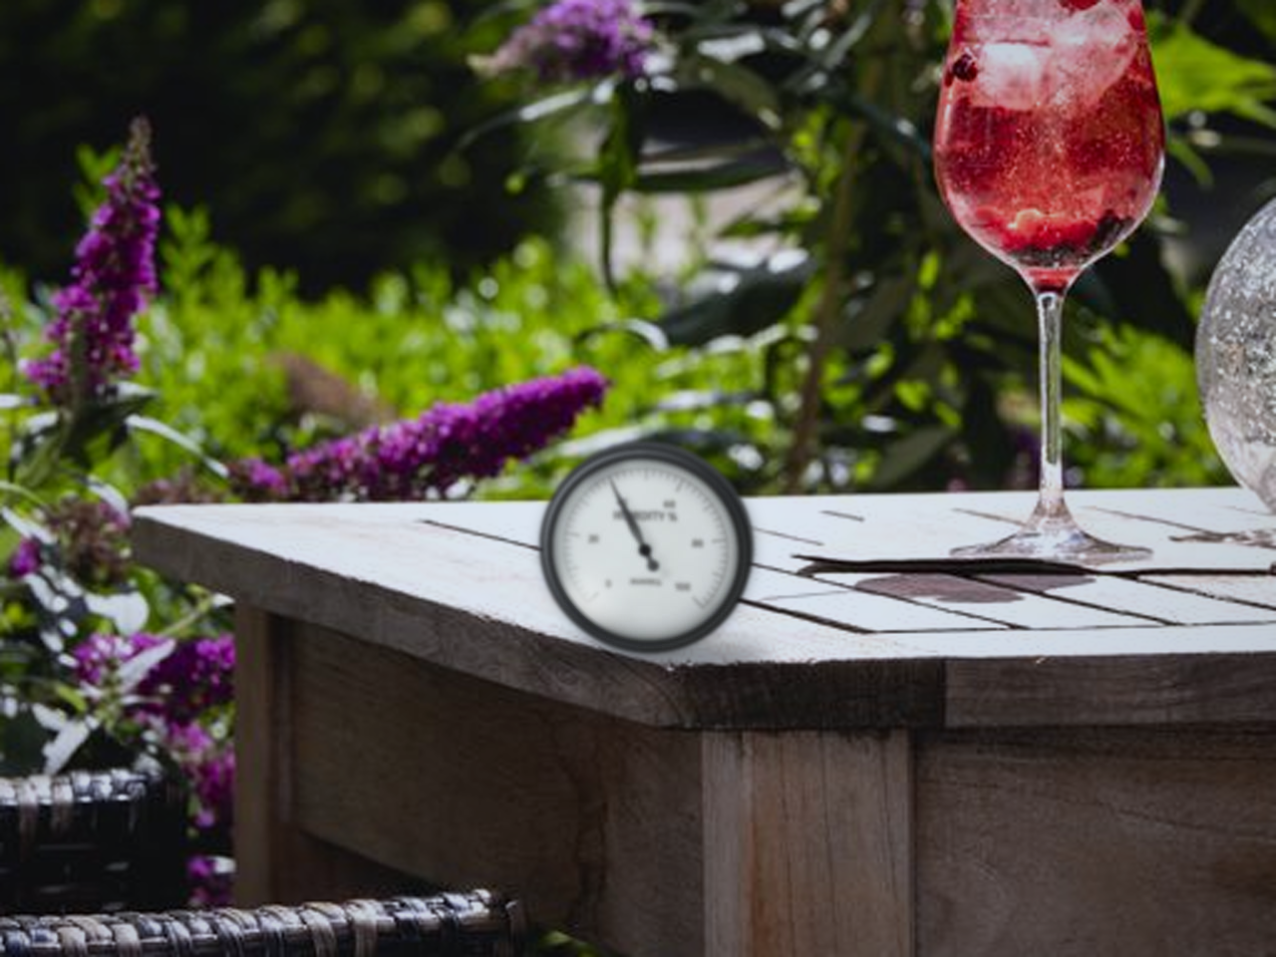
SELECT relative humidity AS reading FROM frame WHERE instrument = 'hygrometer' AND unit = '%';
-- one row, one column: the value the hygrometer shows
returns 40 %
